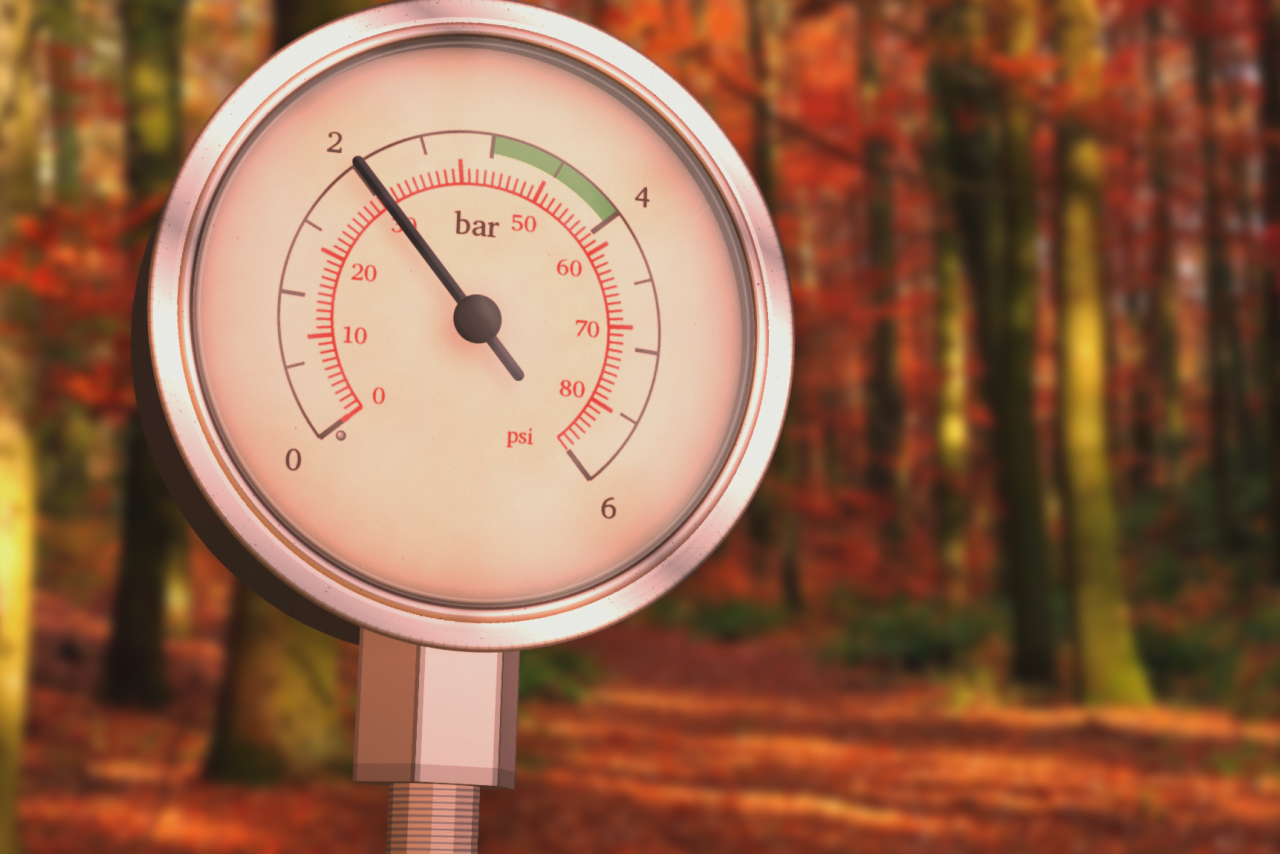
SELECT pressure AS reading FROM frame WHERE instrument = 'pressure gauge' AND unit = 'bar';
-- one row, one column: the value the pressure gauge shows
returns 2 bar
